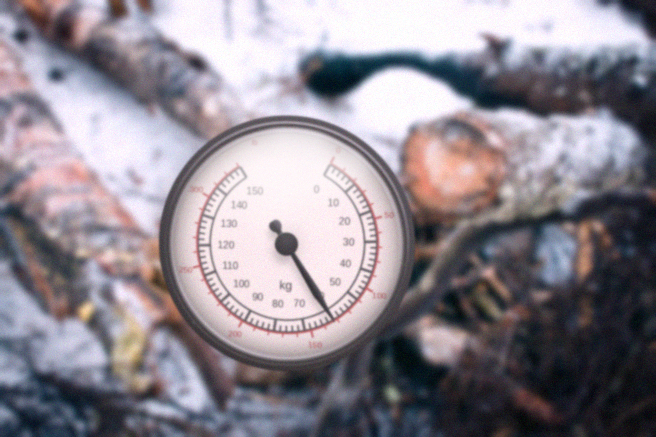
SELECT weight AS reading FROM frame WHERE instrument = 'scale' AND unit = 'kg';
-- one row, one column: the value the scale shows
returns 60 kg
